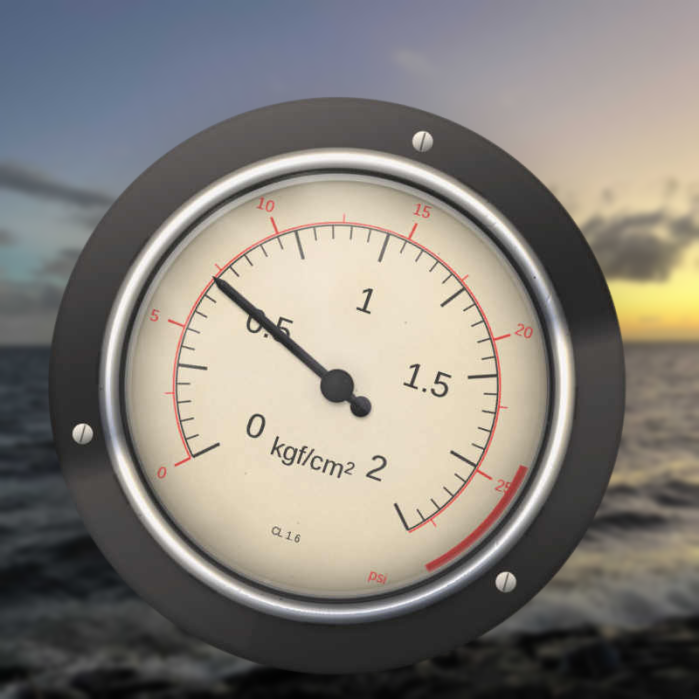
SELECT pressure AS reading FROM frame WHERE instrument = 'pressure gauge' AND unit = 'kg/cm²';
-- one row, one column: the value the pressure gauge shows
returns 0.5 kg/cm²
